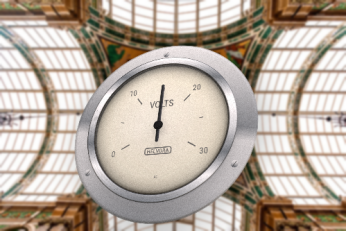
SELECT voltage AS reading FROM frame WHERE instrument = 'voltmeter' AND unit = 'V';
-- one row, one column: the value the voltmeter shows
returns 15 V
